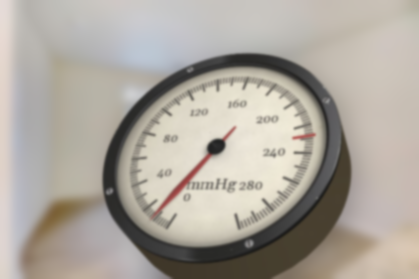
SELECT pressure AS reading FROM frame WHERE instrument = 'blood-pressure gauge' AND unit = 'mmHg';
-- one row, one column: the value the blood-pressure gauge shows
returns 10 mmHg
